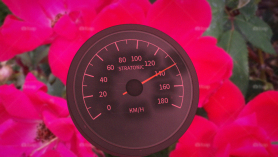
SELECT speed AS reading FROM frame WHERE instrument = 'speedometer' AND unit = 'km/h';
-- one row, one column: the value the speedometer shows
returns 140 km/h
